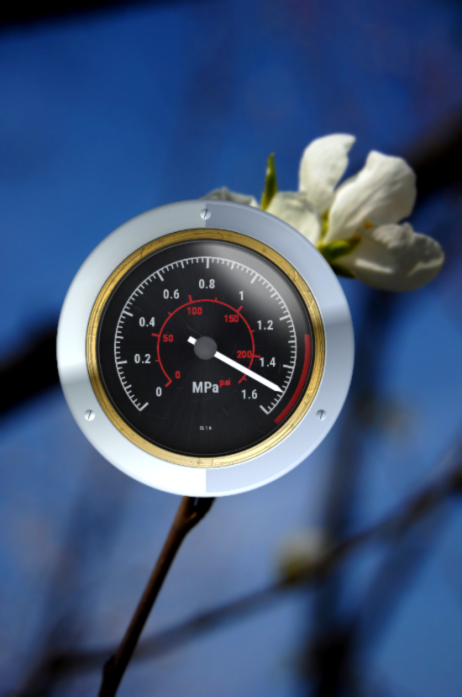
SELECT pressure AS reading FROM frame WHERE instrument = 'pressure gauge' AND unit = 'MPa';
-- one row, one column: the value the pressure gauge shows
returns 1.5 MPa
